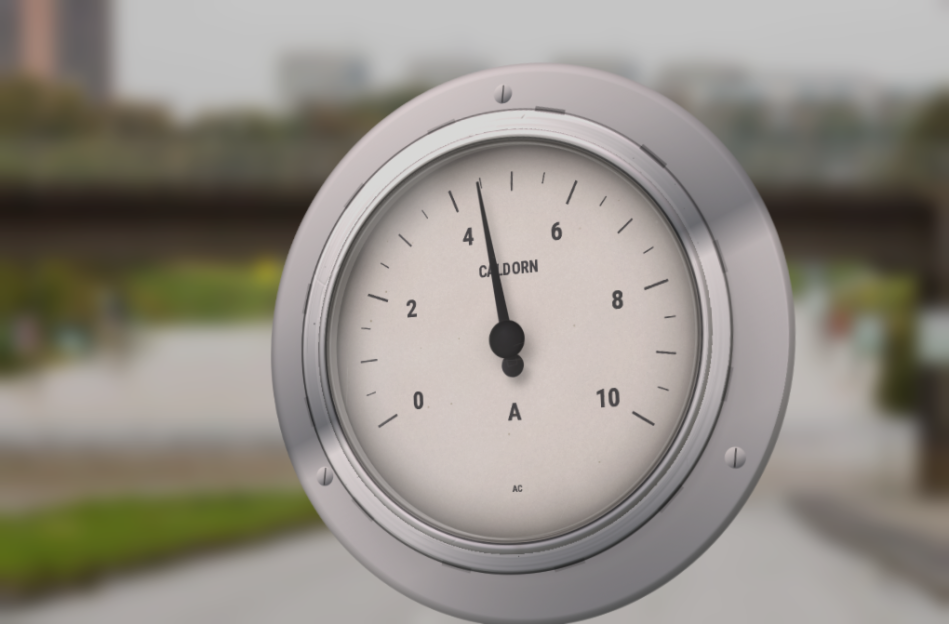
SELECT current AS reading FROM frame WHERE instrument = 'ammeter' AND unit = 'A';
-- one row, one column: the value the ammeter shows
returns 4.5 A
